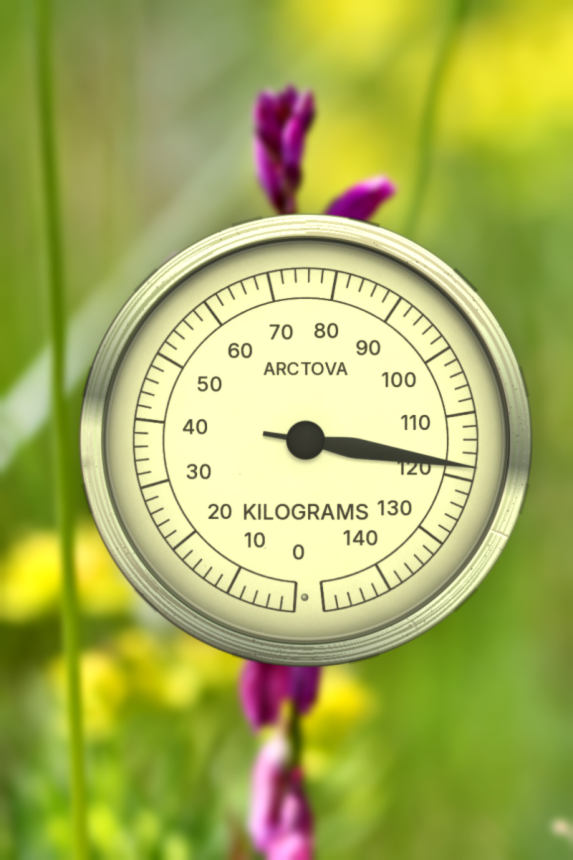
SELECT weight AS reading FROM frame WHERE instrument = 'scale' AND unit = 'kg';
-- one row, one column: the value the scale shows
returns 118 kg
